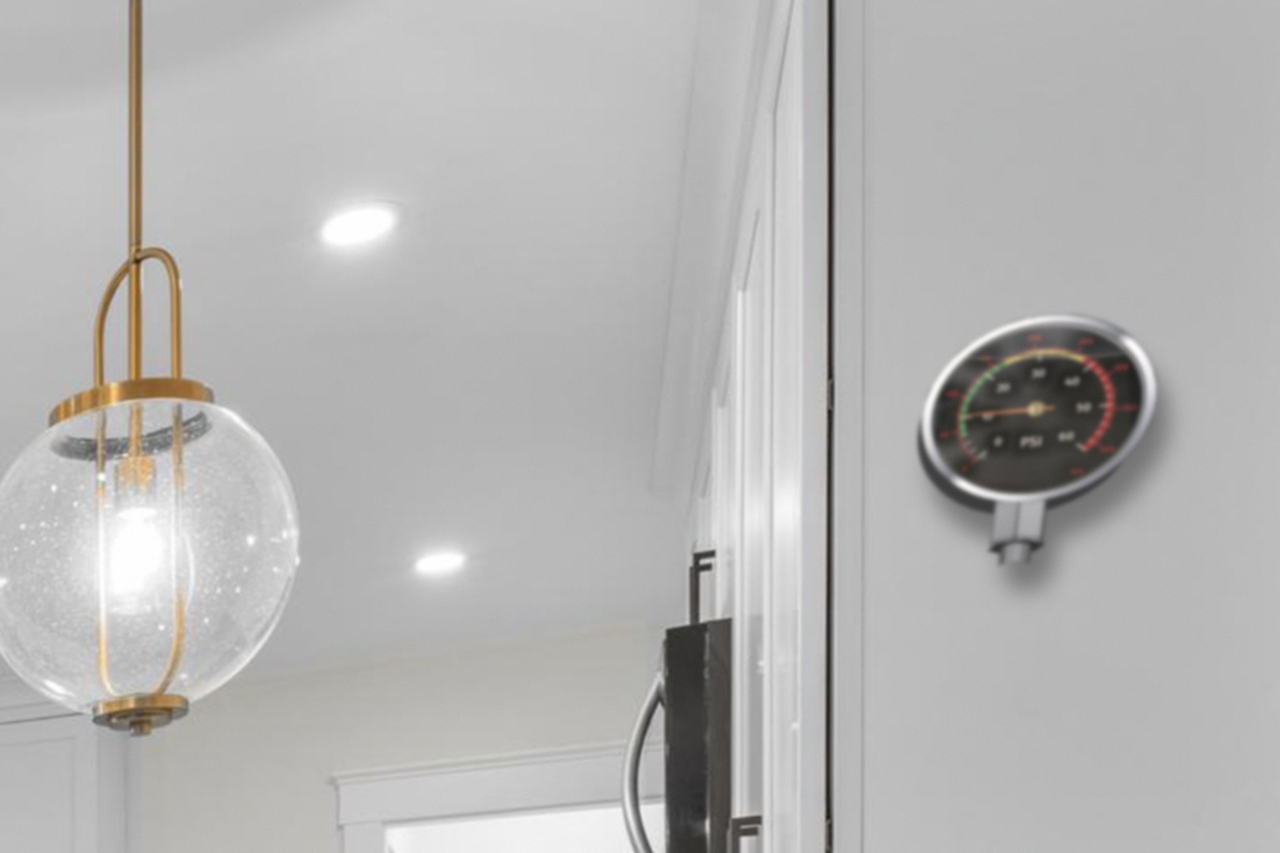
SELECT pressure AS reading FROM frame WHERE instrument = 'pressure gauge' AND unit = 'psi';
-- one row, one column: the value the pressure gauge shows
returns 10 psi
